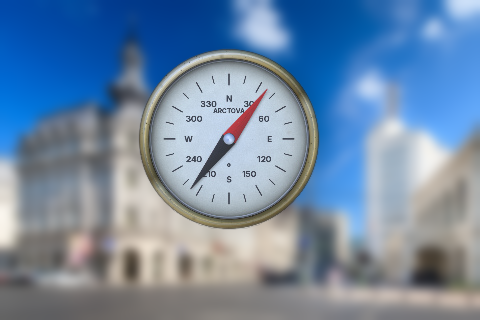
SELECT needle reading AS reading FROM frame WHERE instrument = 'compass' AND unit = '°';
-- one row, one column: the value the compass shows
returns 37.5 °
